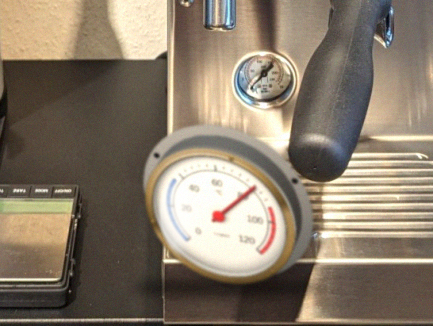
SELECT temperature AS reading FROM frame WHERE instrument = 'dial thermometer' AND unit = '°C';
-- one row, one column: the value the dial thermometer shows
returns 80 °C
